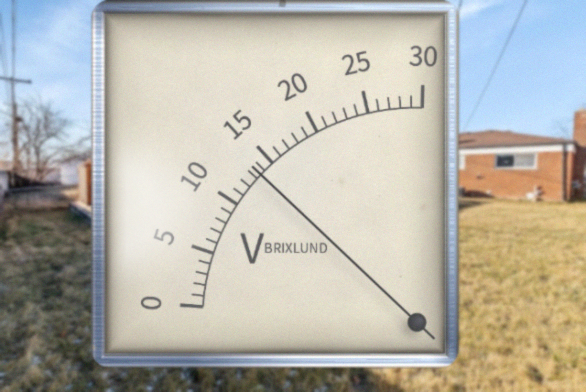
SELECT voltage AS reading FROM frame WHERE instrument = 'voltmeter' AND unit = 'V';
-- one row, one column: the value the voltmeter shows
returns 13.5 V
